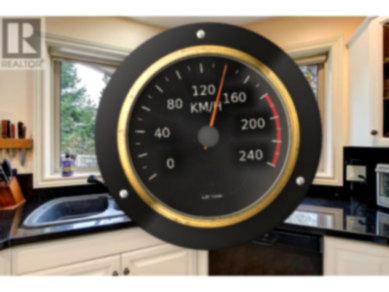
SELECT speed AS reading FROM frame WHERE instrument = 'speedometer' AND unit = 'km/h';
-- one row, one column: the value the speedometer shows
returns 140 km/h
